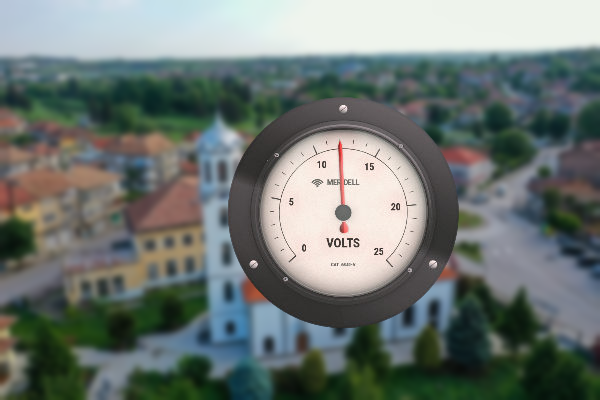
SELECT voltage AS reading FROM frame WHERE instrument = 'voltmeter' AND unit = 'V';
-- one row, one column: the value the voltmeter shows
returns 12 V
